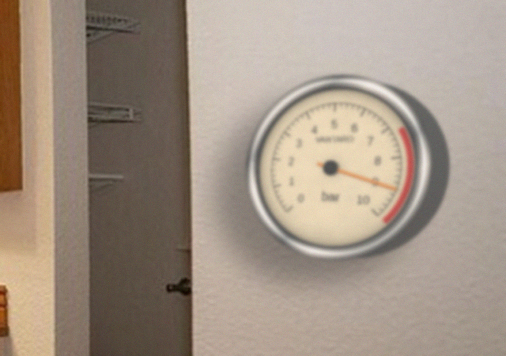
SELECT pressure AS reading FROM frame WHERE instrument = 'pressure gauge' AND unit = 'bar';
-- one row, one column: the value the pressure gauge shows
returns 9 bar
